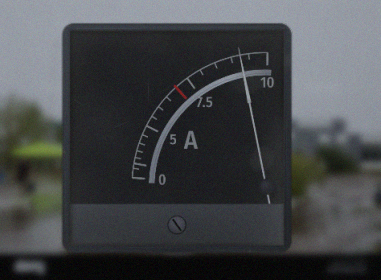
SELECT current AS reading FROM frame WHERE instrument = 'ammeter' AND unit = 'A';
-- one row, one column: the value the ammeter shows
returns 9.25 A
